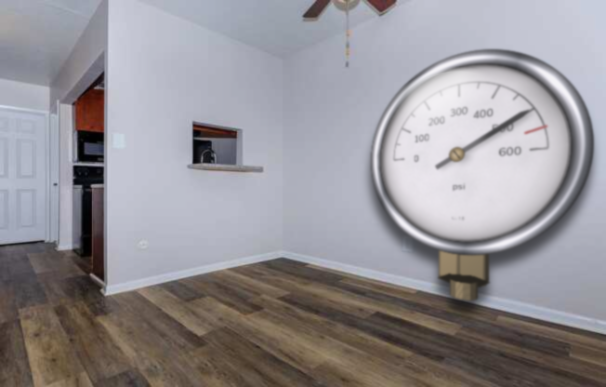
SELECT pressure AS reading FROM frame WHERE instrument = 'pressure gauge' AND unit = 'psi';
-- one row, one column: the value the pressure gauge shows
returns 500 psi
